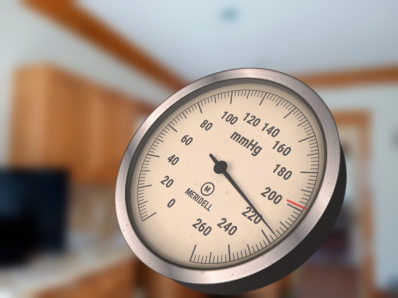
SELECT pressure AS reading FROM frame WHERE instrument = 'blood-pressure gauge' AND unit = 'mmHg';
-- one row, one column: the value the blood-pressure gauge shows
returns 216 mmHg
